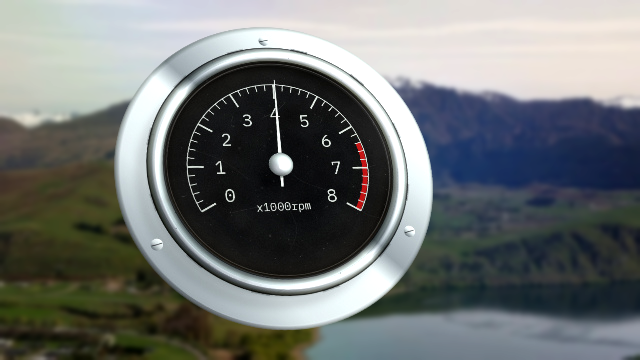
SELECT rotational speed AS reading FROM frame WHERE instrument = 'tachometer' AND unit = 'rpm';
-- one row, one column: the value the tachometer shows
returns 4000 rpm
